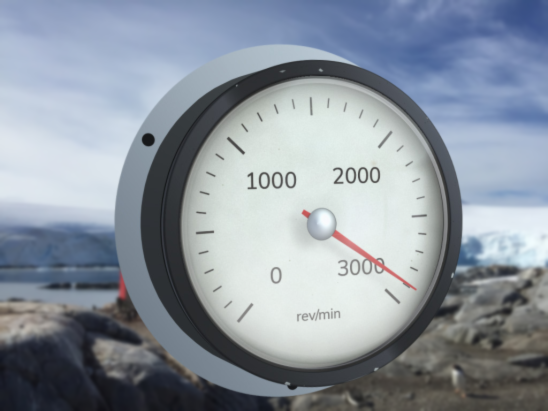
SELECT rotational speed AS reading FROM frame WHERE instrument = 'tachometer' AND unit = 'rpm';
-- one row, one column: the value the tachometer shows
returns 2900 rpm
